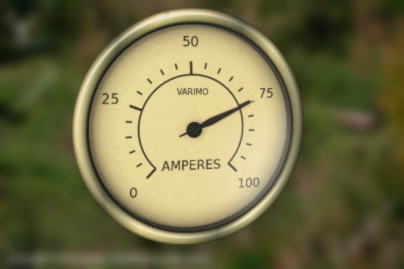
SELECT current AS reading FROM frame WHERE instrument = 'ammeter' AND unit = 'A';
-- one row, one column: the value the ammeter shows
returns 75 A
